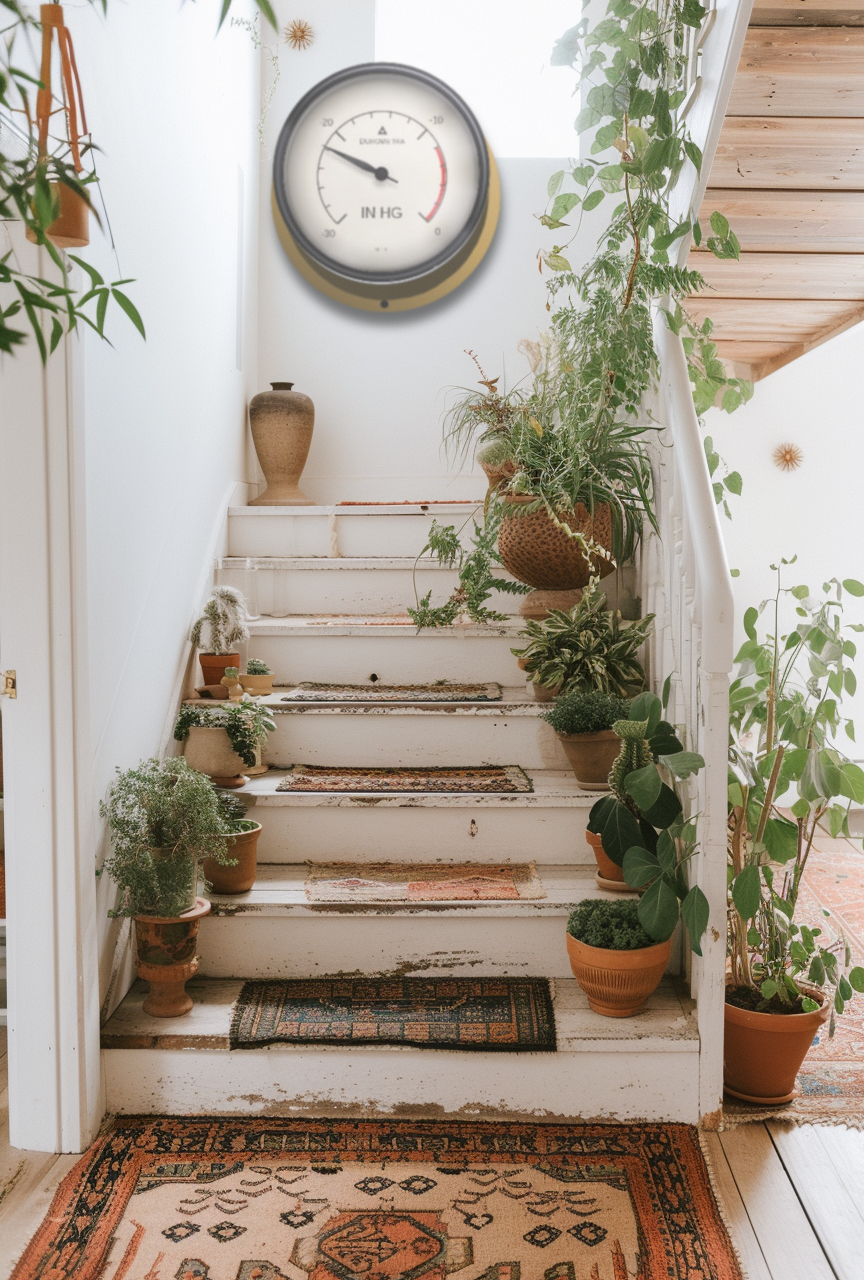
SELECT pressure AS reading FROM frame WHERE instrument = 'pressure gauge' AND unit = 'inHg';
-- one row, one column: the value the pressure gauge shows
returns -22 inHg
